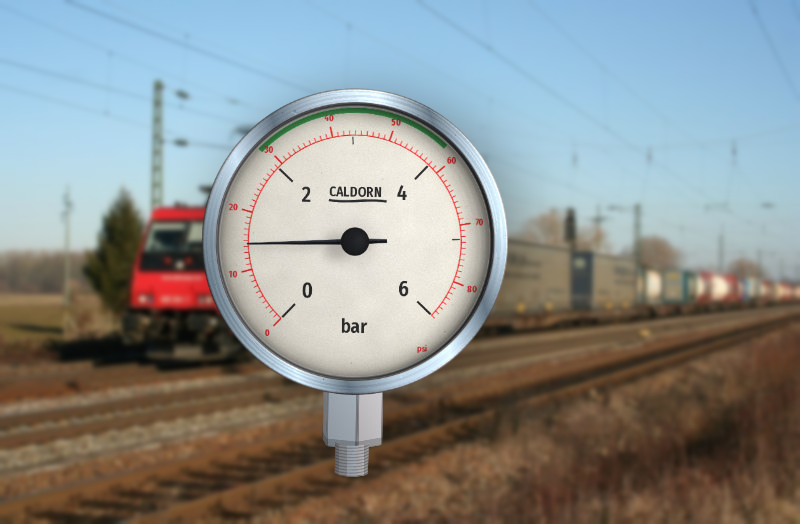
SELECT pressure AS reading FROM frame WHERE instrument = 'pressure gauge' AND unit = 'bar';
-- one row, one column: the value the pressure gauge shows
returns 1 bar
